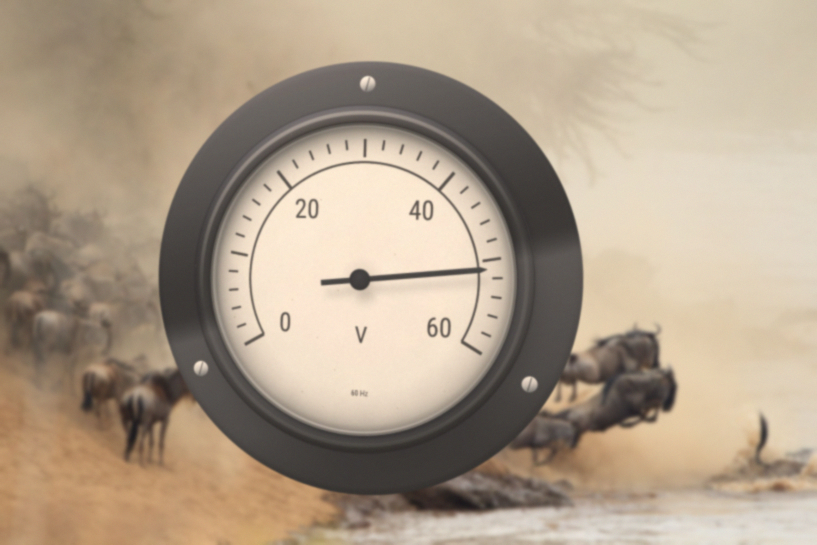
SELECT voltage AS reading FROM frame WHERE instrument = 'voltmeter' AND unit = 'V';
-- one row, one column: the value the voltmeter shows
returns 51 V
